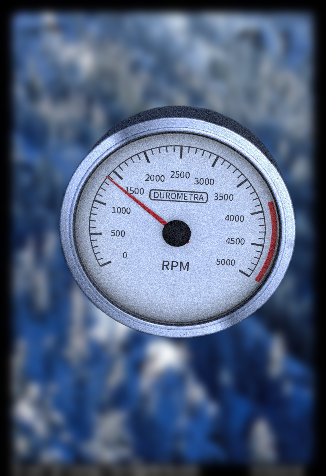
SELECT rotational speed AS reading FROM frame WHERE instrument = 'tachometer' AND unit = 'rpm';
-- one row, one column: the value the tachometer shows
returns 1400 rpm
